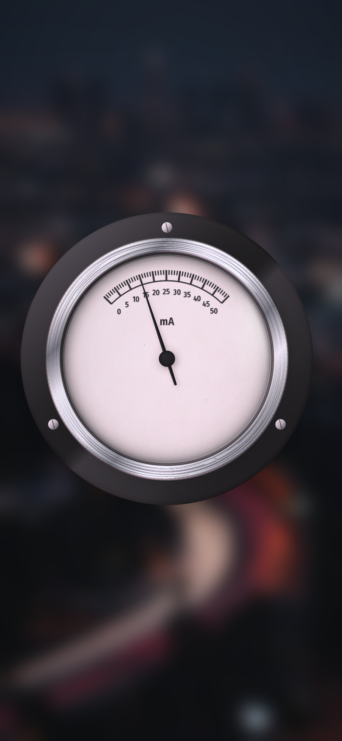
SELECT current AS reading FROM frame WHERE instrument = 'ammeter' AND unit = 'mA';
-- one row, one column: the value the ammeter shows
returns 15 mA
